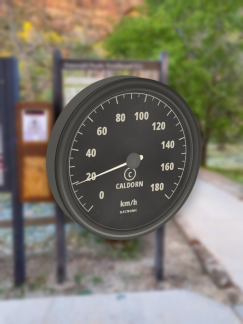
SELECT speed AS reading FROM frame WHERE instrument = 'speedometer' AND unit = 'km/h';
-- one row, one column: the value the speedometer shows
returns 20 km/h
